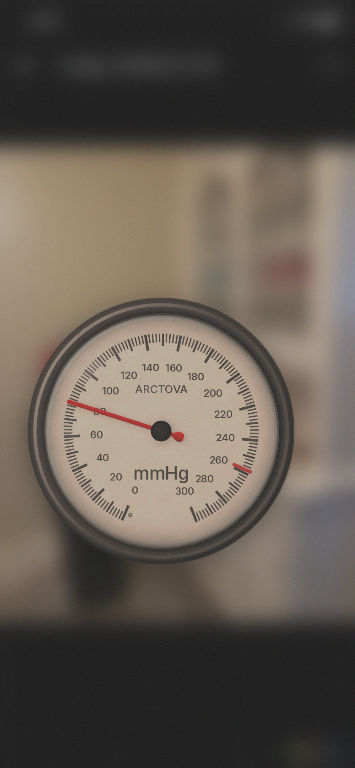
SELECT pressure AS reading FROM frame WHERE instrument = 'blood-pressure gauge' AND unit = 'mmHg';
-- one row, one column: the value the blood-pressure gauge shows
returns 80 mmHg
